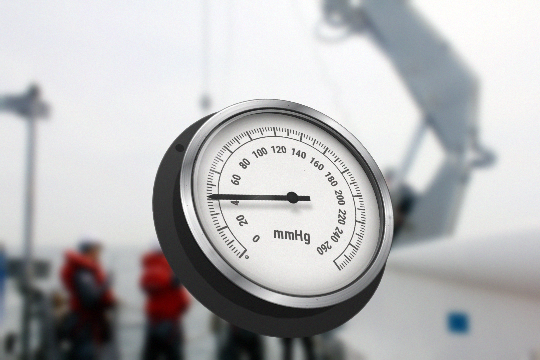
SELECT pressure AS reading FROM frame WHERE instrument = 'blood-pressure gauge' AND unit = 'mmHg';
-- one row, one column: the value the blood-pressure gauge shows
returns 40 mmHg
